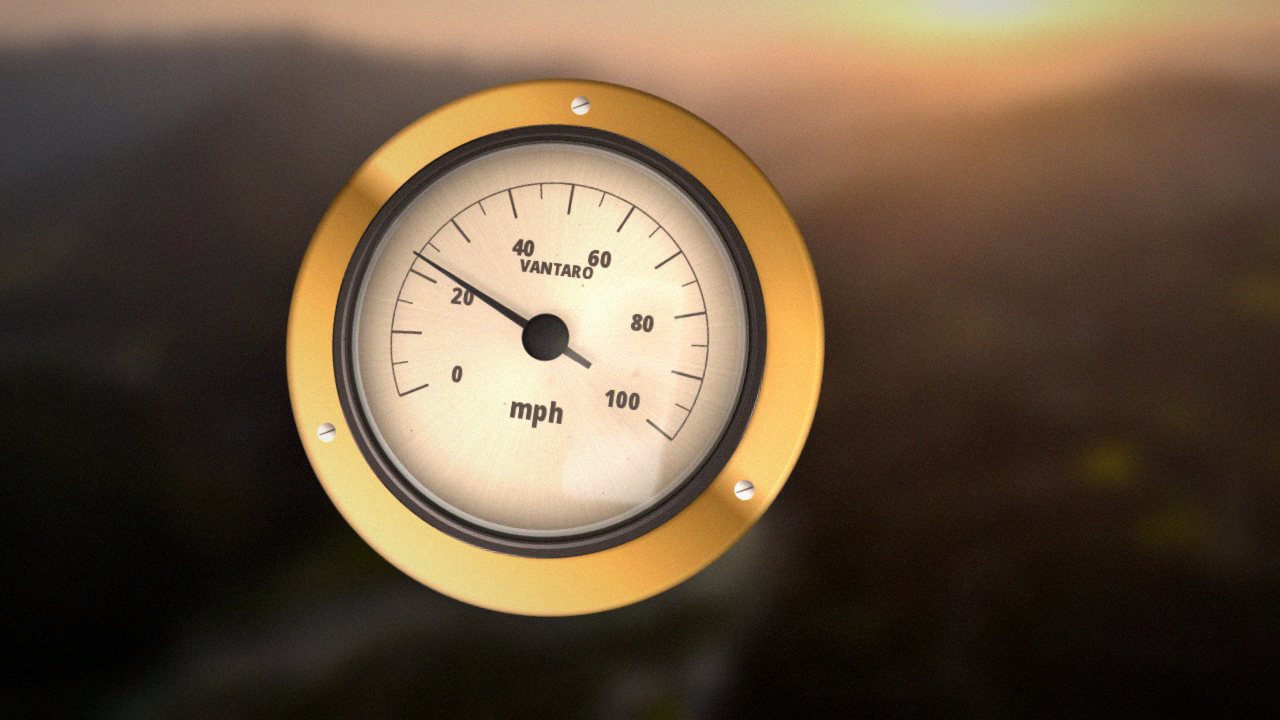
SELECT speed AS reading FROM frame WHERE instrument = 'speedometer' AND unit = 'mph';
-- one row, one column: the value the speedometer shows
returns 22.5 mph
